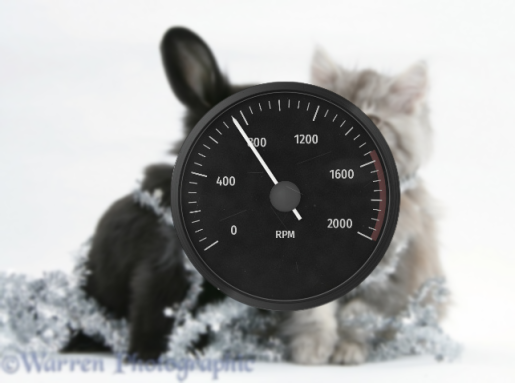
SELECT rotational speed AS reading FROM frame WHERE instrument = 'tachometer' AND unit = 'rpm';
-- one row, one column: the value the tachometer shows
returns 750 rpm
